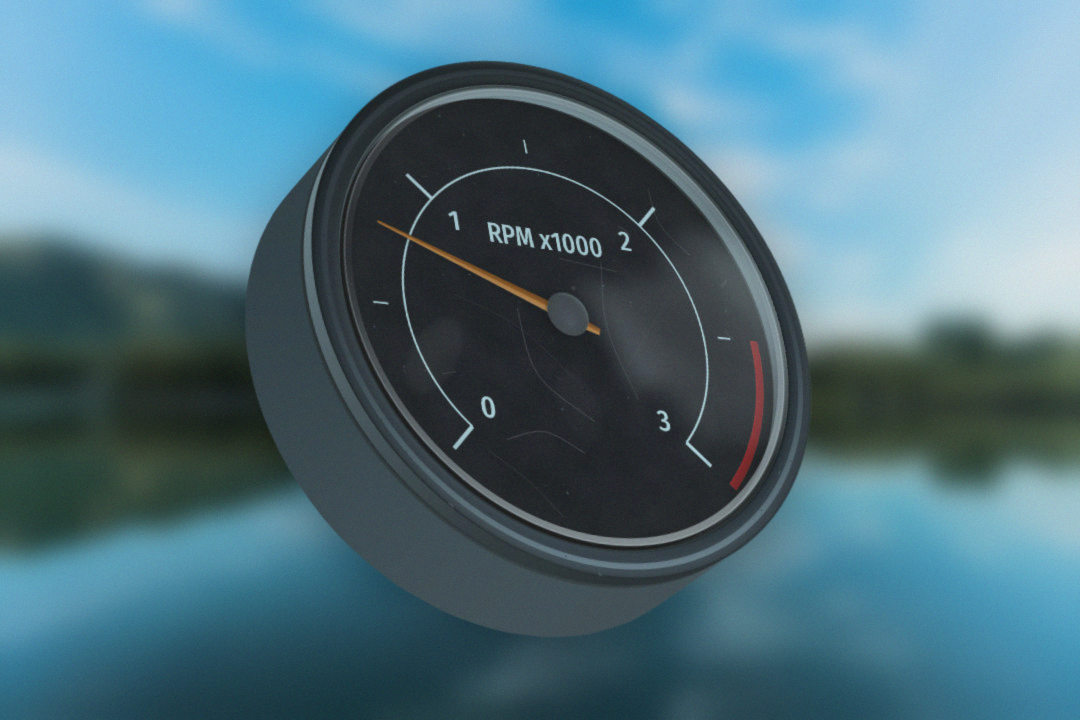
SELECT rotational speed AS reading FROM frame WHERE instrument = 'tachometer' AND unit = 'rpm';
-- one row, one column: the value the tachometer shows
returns 750 rpm
